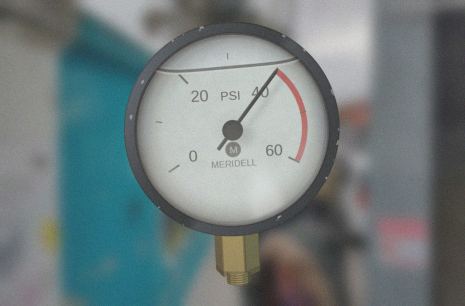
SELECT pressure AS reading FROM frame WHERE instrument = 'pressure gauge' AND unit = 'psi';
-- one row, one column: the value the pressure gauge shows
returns 40 psi
